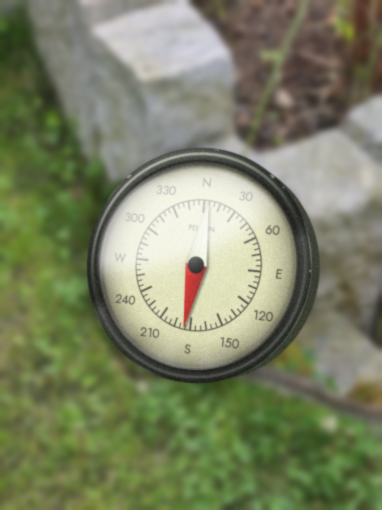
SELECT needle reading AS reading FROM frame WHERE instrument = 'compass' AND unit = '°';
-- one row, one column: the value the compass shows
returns 185 °
